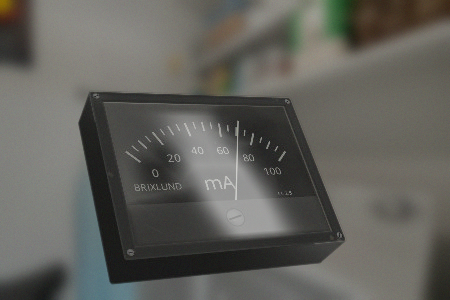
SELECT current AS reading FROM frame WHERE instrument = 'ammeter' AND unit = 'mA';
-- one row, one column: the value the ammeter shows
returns 70 mA
